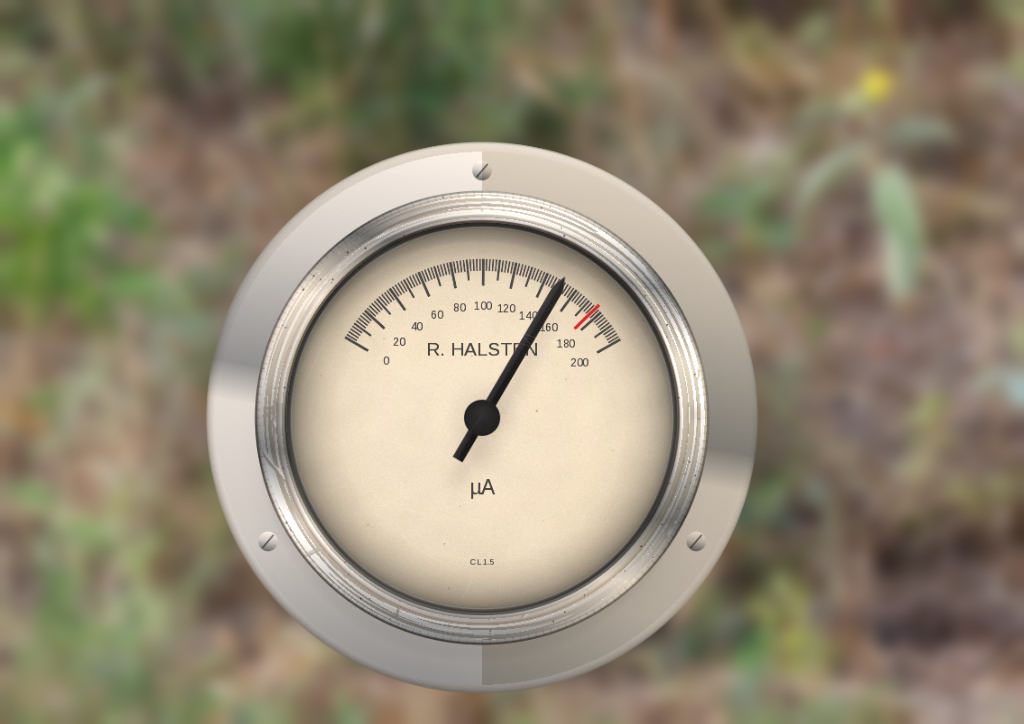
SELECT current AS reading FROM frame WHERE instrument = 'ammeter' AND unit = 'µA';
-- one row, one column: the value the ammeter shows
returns 150 µA
